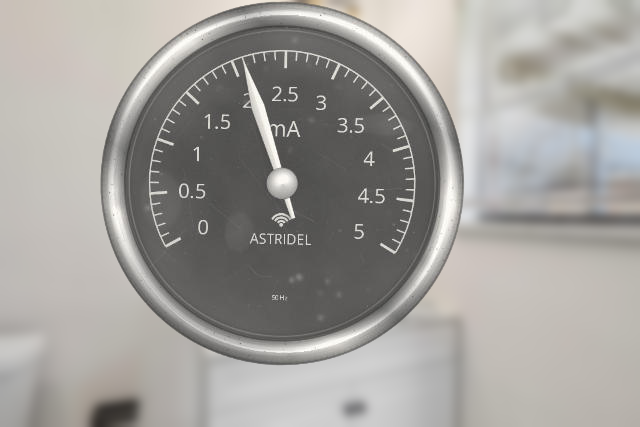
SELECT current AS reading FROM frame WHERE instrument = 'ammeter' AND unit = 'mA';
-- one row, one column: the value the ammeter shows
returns 2.1 mA
